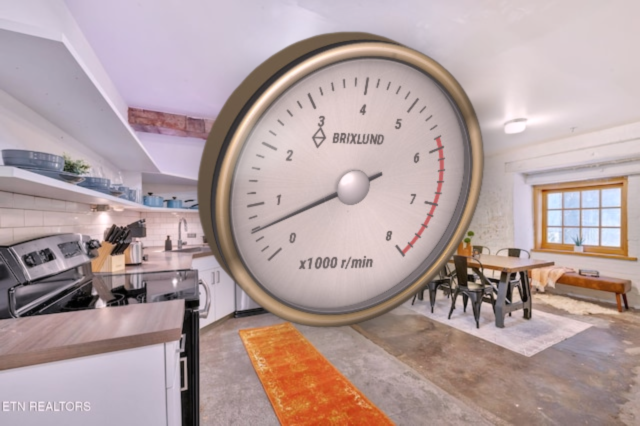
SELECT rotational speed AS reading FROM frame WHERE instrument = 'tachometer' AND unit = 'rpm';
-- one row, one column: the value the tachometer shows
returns 600 rpm
